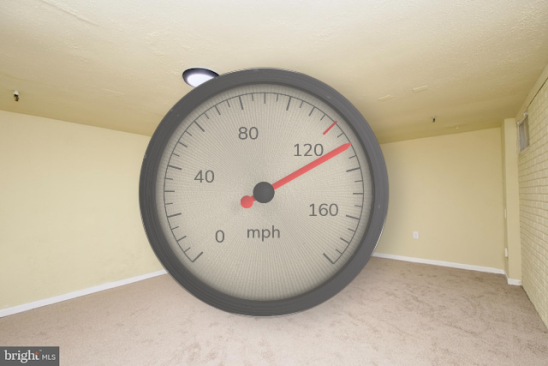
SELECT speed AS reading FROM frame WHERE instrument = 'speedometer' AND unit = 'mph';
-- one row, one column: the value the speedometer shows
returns 130 mph
